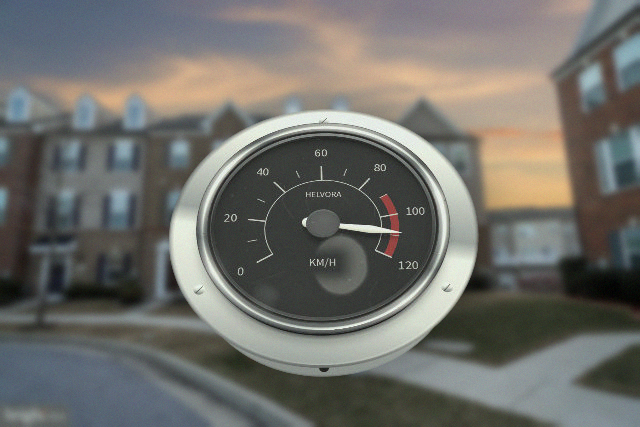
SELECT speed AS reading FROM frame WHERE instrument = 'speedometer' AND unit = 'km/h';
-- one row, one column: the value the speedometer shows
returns 110 km/h
